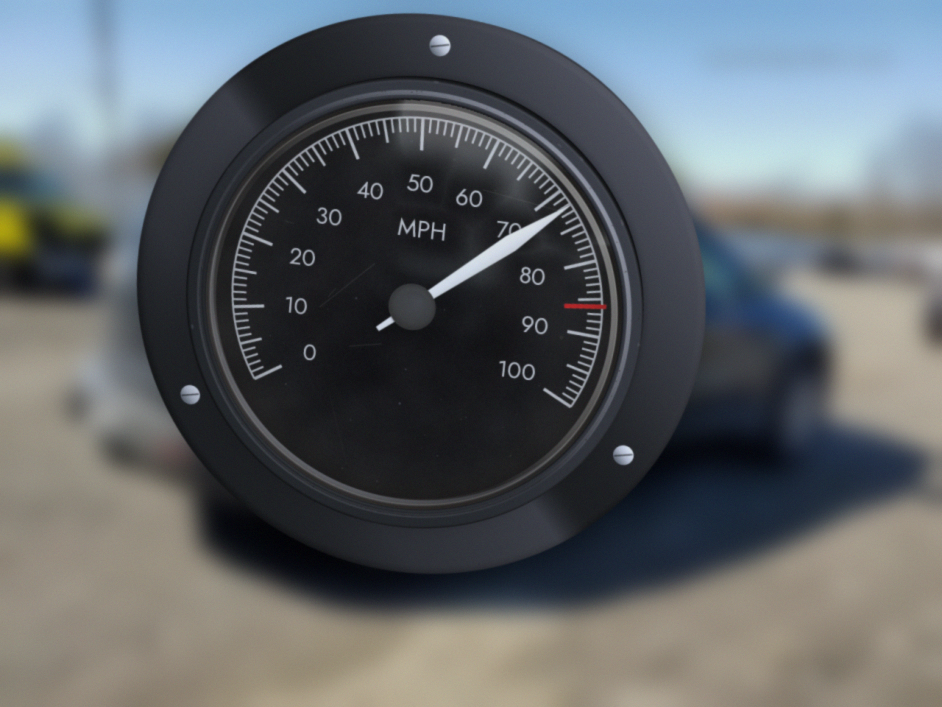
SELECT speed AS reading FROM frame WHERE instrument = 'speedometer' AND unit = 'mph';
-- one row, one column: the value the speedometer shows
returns 72 mph
